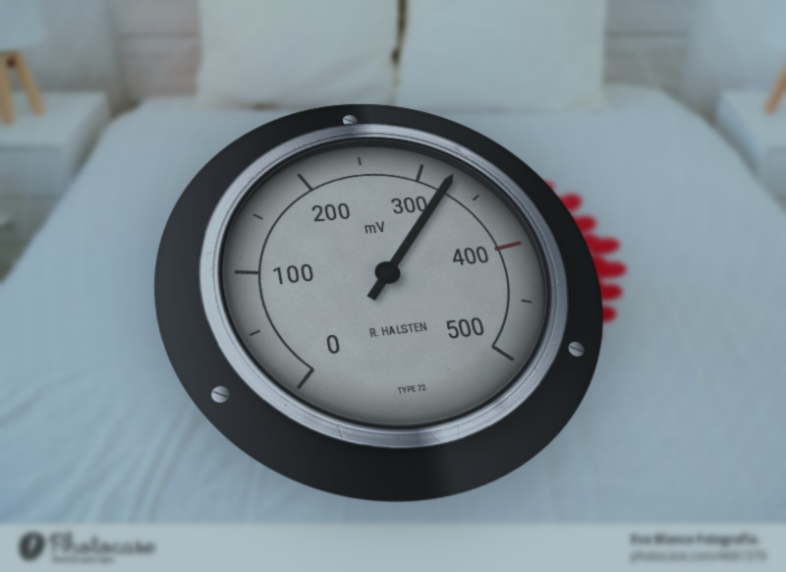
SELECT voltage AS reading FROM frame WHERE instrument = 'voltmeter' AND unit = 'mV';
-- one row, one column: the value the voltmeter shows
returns 325 mV
